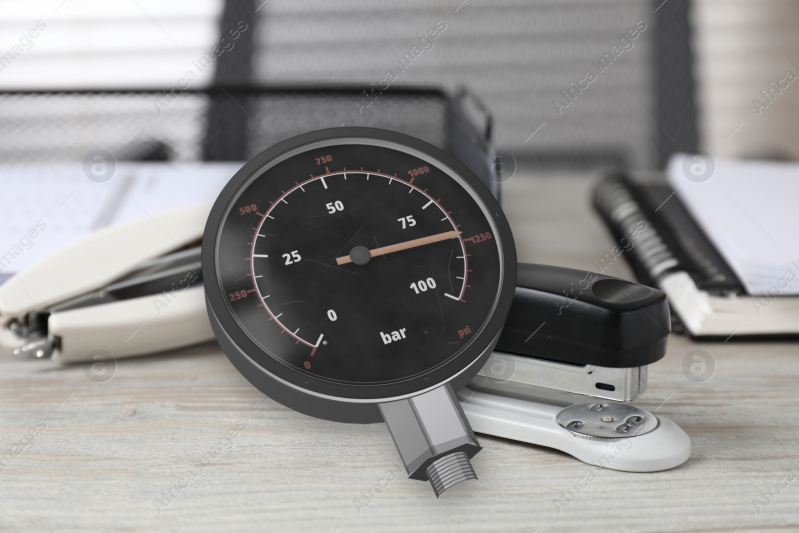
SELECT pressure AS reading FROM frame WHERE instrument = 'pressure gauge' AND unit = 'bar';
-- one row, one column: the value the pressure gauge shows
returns 85 bar
